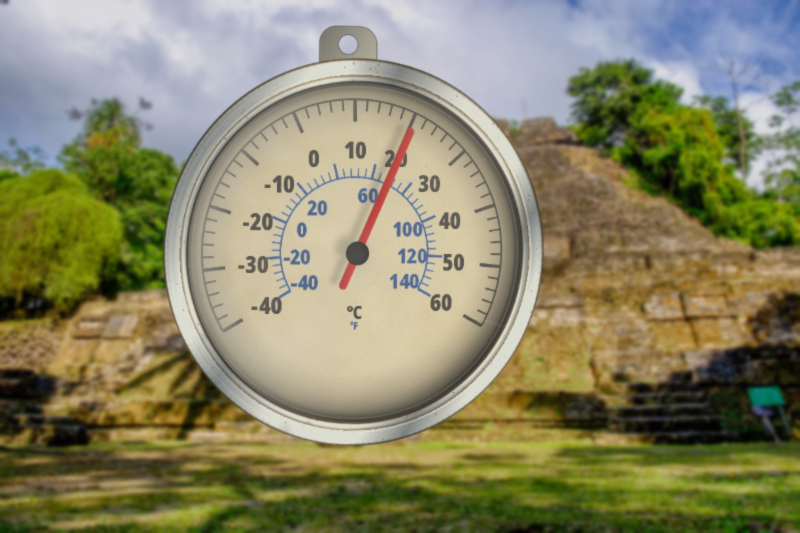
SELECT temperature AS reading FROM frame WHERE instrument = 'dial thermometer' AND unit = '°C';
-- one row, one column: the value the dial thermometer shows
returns 20 °C
